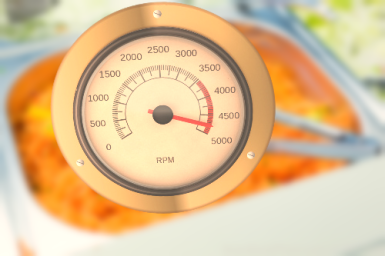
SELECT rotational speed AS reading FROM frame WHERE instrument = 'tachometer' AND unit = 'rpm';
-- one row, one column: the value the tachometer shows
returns 4750 rpm
